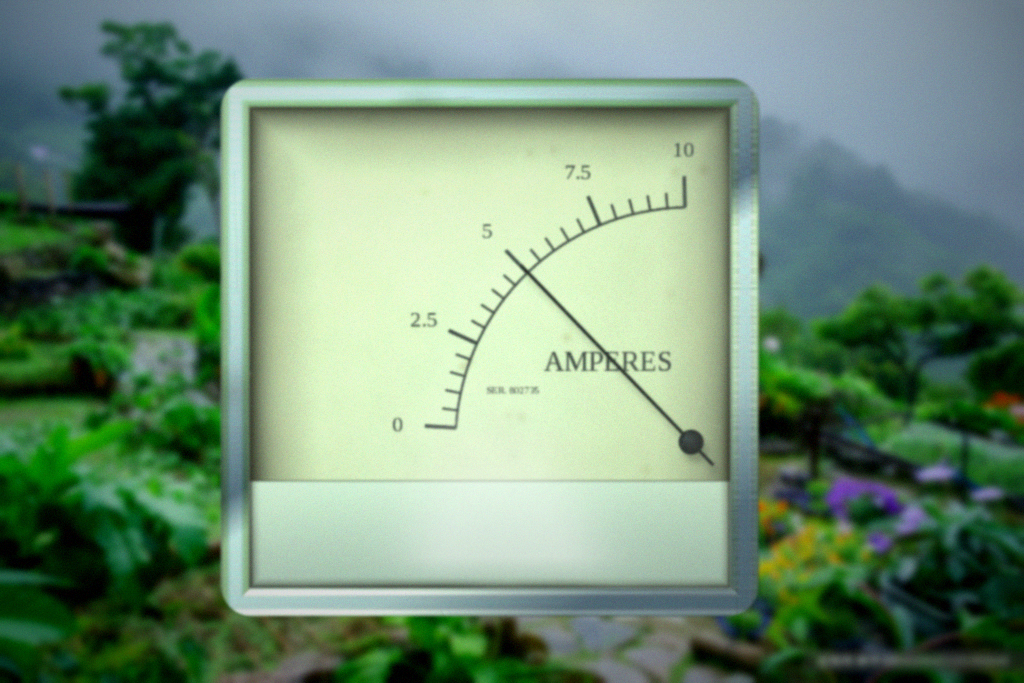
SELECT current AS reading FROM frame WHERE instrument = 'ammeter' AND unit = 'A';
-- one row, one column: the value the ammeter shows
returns 5 A
